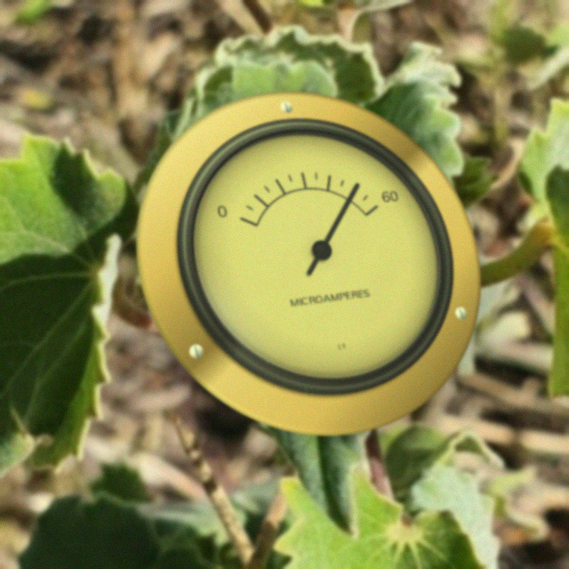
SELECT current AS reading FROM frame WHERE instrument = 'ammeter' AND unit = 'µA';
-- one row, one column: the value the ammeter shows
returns 50 µA
